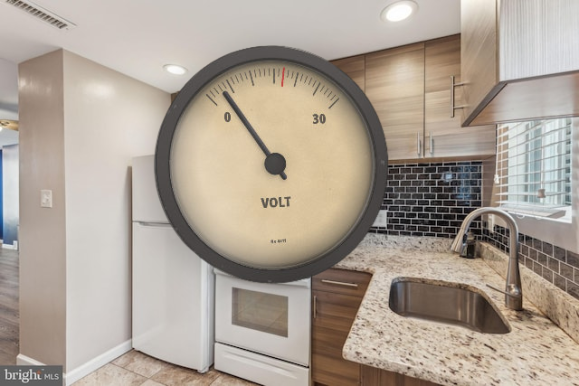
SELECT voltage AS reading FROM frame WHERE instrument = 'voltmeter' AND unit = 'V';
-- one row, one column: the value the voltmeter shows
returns 3 V
